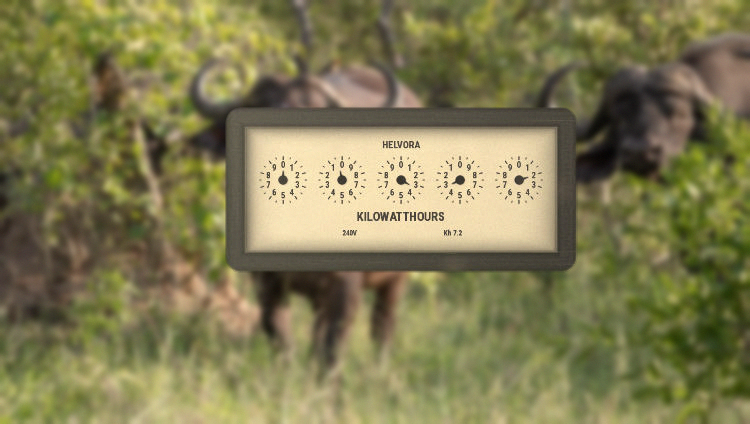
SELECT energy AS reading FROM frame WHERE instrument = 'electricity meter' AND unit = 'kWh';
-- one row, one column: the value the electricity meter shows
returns 332 kWh
